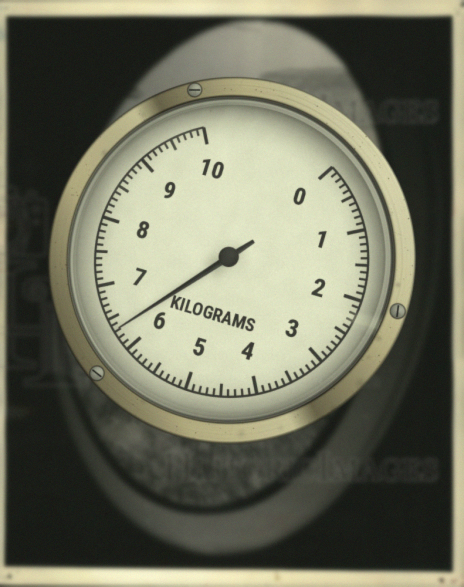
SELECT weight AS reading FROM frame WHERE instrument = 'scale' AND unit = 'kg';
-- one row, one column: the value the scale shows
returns 6.3 kg
